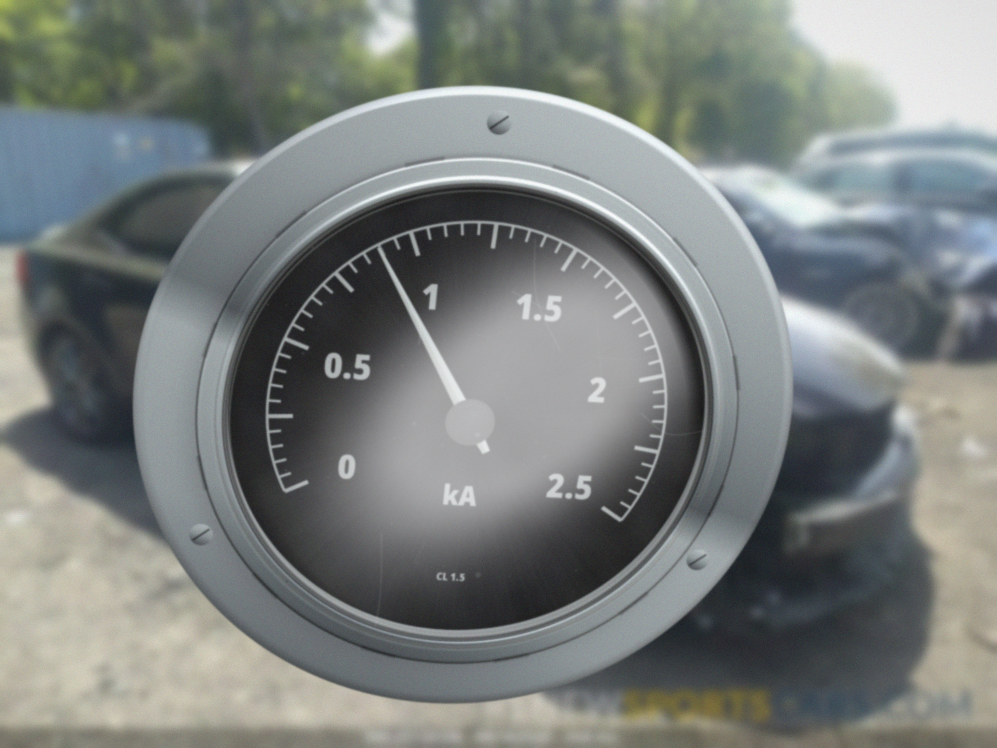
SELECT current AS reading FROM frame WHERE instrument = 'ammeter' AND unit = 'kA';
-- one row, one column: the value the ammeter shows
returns 0.9 kA
